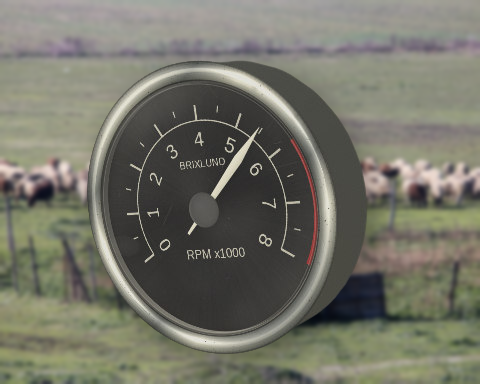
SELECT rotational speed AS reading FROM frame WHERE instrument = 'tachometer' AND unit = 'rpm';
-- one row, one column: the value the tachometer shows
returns 5500 rpm
